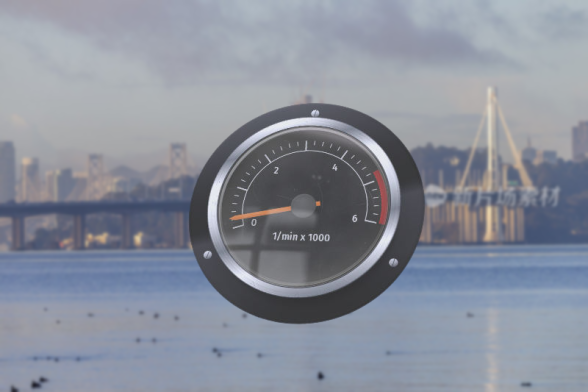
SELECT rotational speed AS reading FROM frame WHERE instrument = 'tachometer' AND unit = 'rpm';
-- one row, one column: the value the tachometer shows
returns 200 rpm
